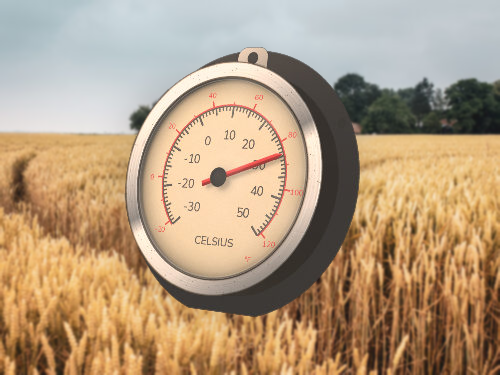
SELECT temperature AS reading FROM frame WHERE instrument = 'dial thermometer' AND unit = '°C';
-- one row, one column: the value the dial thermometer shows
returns 30 °C
